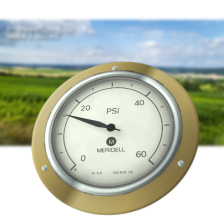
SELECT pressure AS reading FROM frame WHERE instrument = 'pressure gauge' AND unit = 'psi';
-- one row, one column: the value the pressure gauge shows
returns 15 psi
